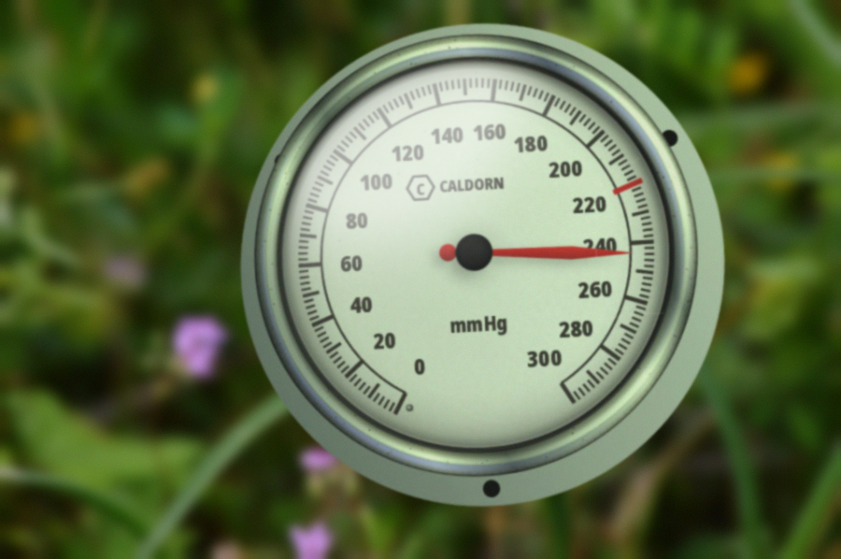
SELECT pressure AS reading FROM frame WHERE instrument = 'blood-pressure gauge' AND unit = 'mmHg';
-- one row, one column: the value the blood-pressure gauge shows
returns 244 mmHg
